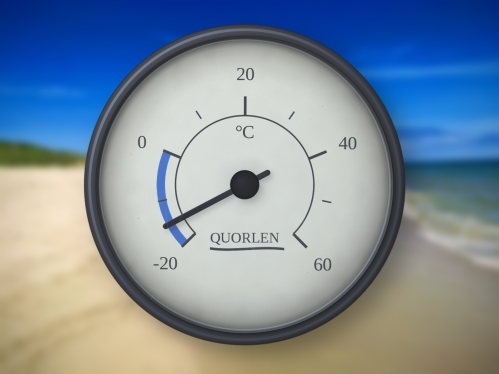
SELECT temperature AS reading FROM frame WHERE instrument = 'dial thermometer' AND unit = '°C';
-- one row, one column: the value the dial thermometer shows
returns -15 °C
